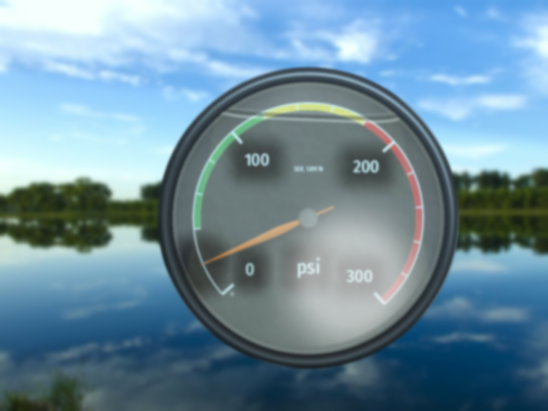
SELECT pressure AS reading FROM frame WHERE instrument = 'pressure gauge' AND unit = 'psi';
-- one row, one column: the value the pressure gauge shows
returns 20 psi
